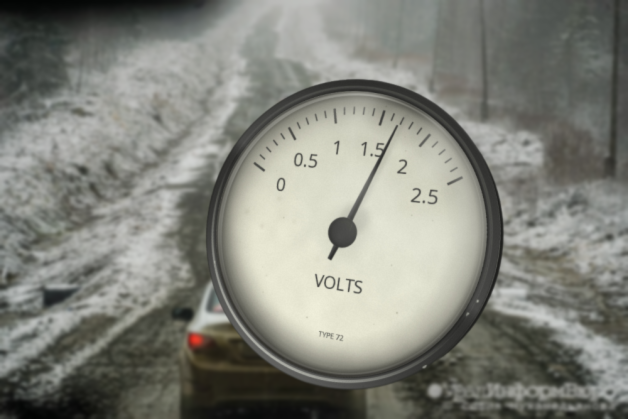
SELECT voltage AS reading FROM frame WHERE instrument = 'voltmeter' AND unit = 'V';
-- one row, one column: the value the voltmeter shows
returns 1.7 V
